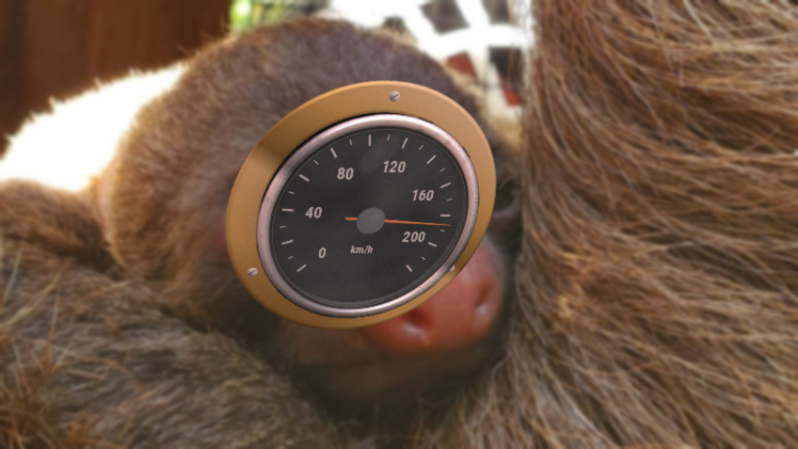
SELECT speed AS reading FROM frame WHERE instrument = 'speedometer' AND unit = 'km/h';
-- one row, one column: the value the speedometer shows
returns 185 km/h
